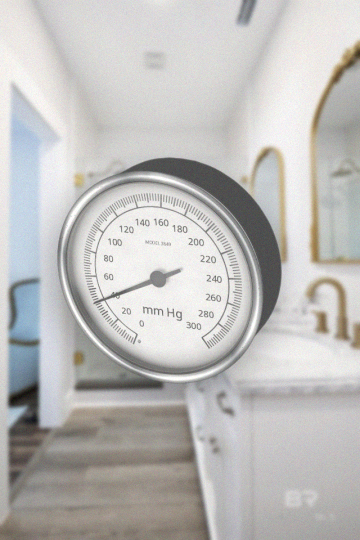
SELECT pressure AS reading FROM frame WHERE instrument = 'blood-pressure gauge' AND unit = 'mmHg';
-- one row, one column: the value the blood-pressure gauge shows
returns 40 mmHg
